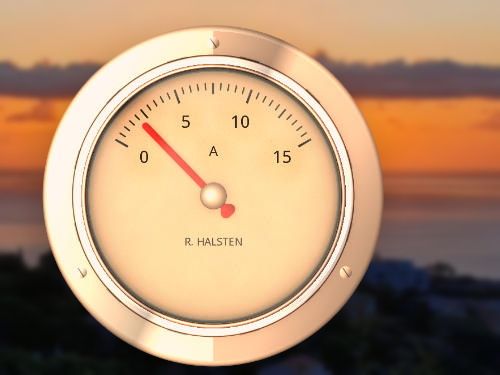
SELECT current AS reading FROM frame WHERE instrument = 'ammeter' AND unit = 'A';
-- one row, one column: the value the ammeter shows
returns 2 A
